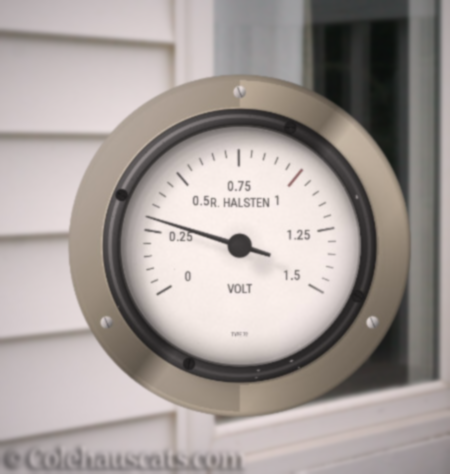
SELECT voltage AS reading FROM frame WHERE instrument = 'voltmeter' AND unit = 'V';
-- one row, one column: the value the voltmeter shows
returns 0.3 V
